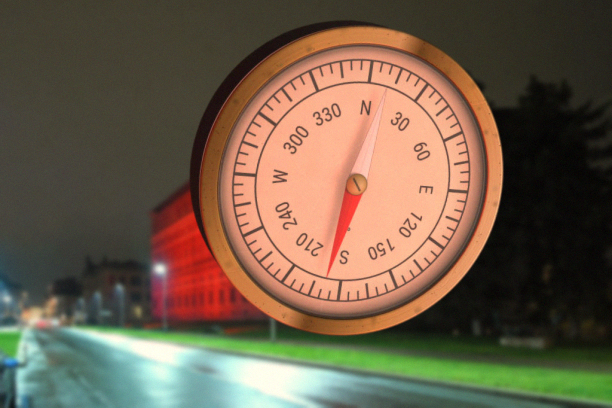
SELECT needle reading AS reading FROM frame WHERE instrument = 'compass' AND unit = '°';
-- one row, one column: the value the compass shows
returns 190 °
